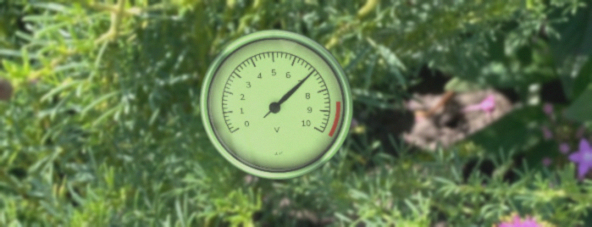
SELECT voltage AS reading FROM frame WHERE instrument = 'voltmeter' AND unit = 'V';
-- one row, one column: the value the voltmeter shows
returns 7 V
